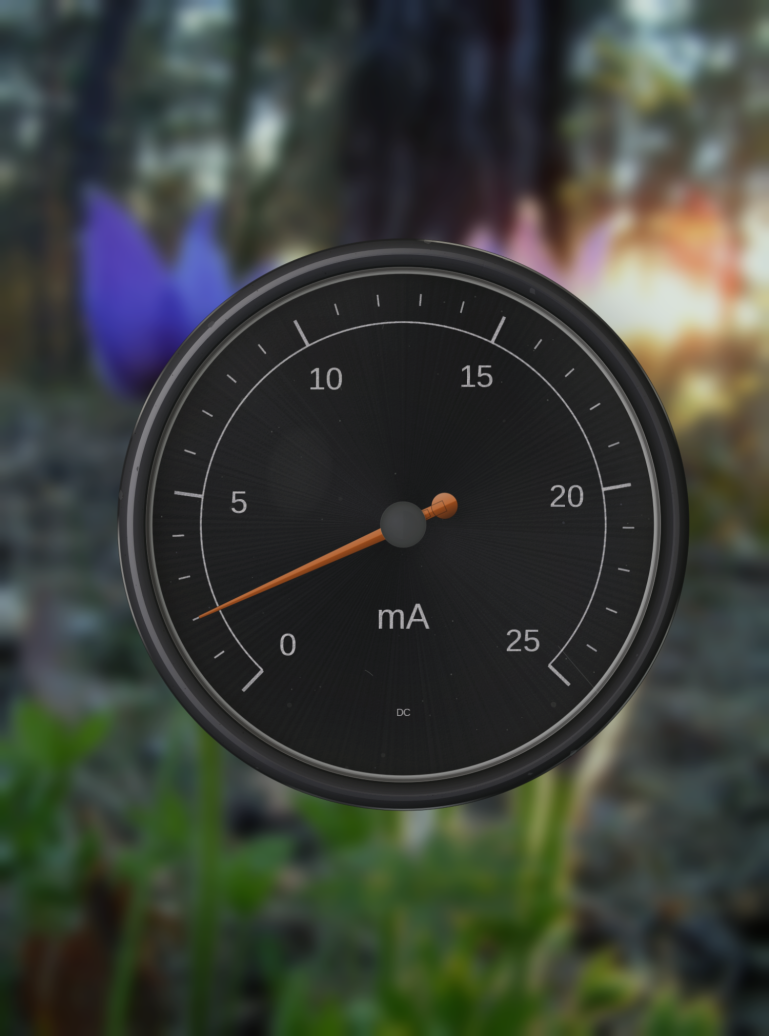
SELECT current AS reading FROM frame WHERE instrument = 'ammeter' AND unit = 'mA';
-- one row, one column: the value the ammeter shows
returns 2 mA
